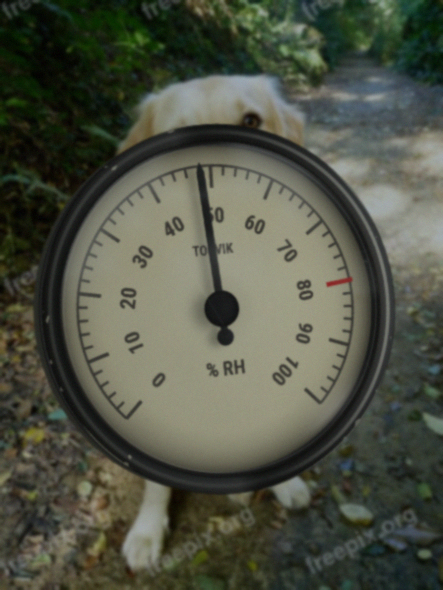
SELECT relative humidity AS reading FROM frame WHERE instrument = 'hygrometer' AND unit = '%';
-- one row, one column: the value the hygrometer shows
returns 48 %
